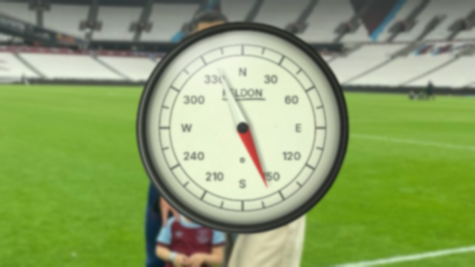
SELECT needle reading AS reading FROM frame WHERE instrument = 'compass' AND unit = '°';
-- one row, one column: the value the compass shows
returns 157.5 °
